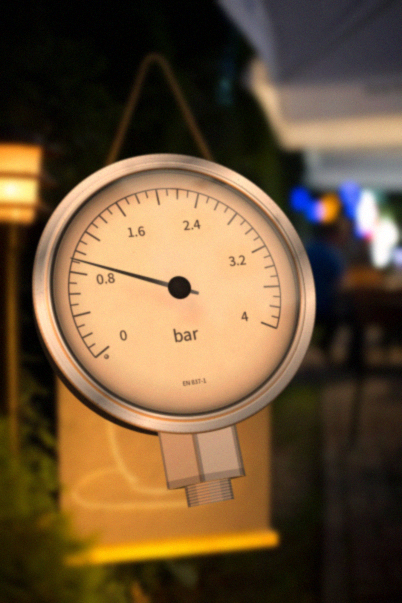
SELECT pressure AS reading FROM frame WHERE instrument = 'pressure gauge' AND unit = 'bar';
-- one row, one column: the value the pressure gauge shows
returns 0.9 bar
